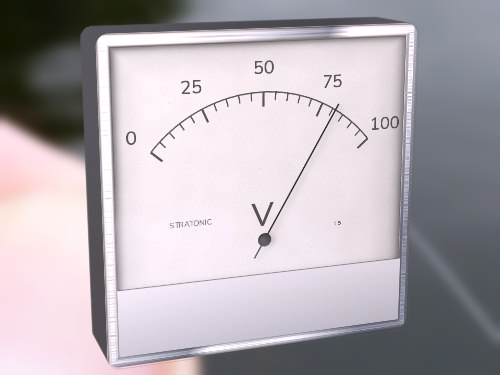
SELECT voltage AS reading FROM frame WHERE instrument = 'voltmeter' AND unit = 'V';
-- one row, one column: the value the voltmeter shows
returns 80 V
